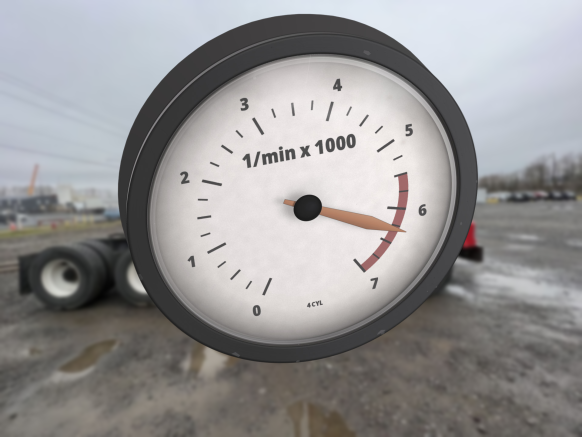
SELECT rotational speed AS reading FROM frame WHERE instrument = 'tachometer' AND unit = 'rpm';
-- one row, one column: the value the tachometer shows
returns 6250 rpm
